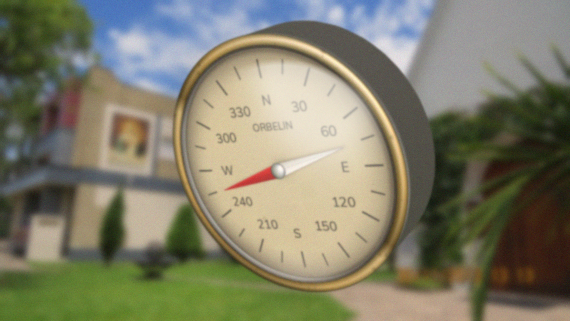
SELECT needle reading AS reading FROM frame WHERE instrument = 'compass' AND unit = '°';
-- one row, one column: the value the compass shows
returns 255 °
